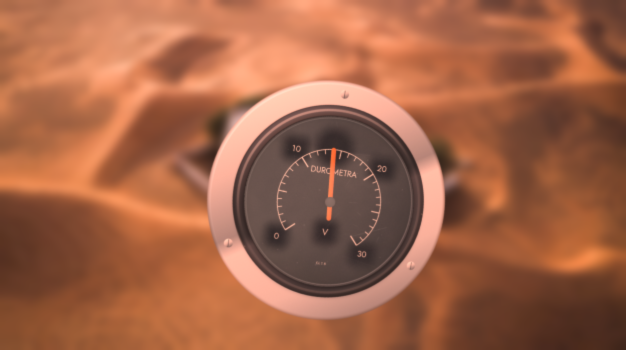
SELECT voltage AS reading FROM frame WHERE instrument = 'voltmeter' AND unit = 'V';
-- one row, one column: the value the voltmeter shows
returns 14 V
